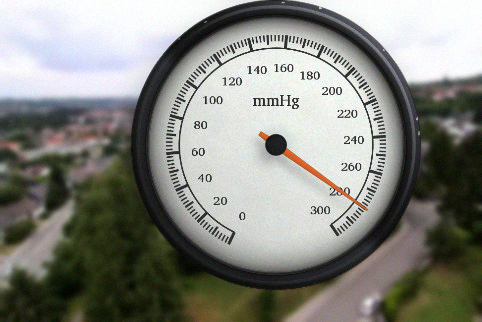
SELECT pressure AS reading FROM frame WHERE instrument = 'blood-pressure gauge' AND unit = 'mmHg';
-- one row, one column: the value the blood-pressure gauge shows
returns 280 mmHg
